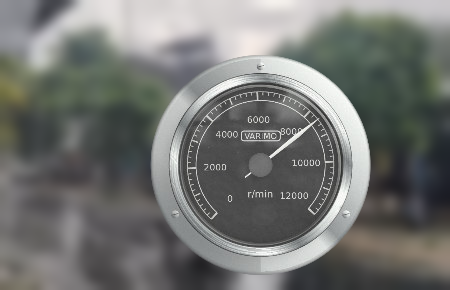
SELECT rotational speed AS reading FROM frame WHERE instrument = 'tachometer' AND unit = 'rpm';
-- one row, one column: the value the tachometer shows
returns 8400 rpm
